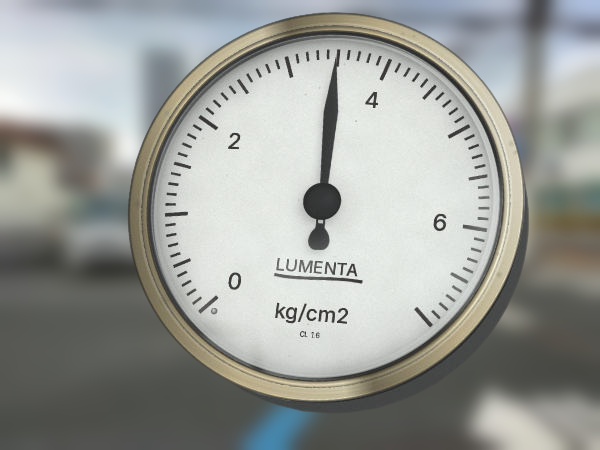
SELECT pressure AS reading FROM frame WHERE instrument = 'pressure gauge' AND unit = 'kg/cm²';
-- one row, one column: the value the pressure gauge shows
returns 3.5 kg/cm²
